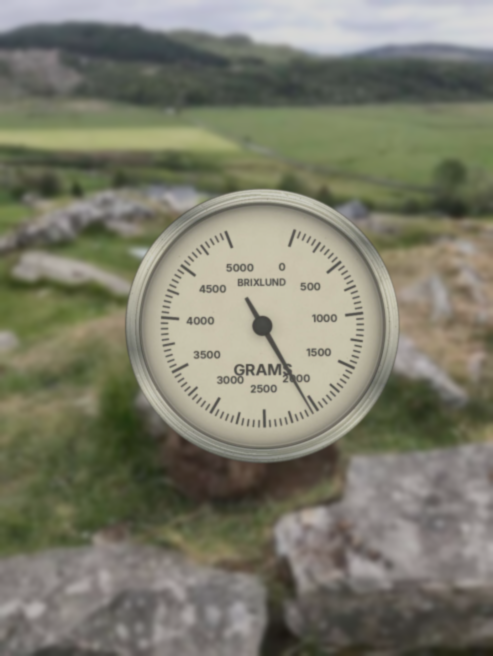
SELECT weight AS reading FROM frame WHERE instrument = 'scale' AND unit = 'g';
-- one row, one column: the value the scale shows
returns 2050 g
